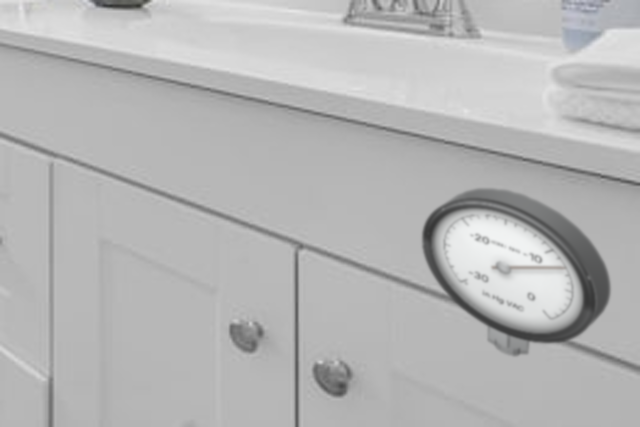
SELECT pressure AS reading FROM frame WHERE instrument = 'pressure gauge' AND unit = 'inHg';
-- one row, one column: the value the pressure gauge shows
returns -8 inHg
